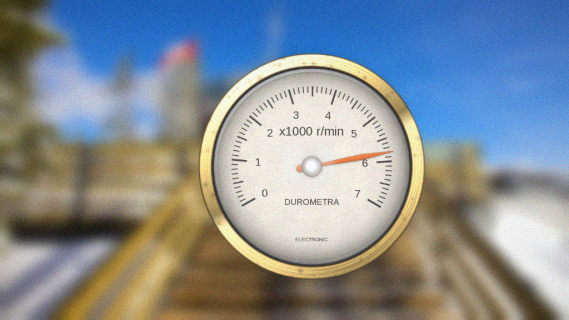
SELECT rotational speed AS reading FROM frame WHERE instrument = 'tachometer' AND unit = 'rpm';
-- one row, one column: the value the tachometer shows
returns 5800 rpm
